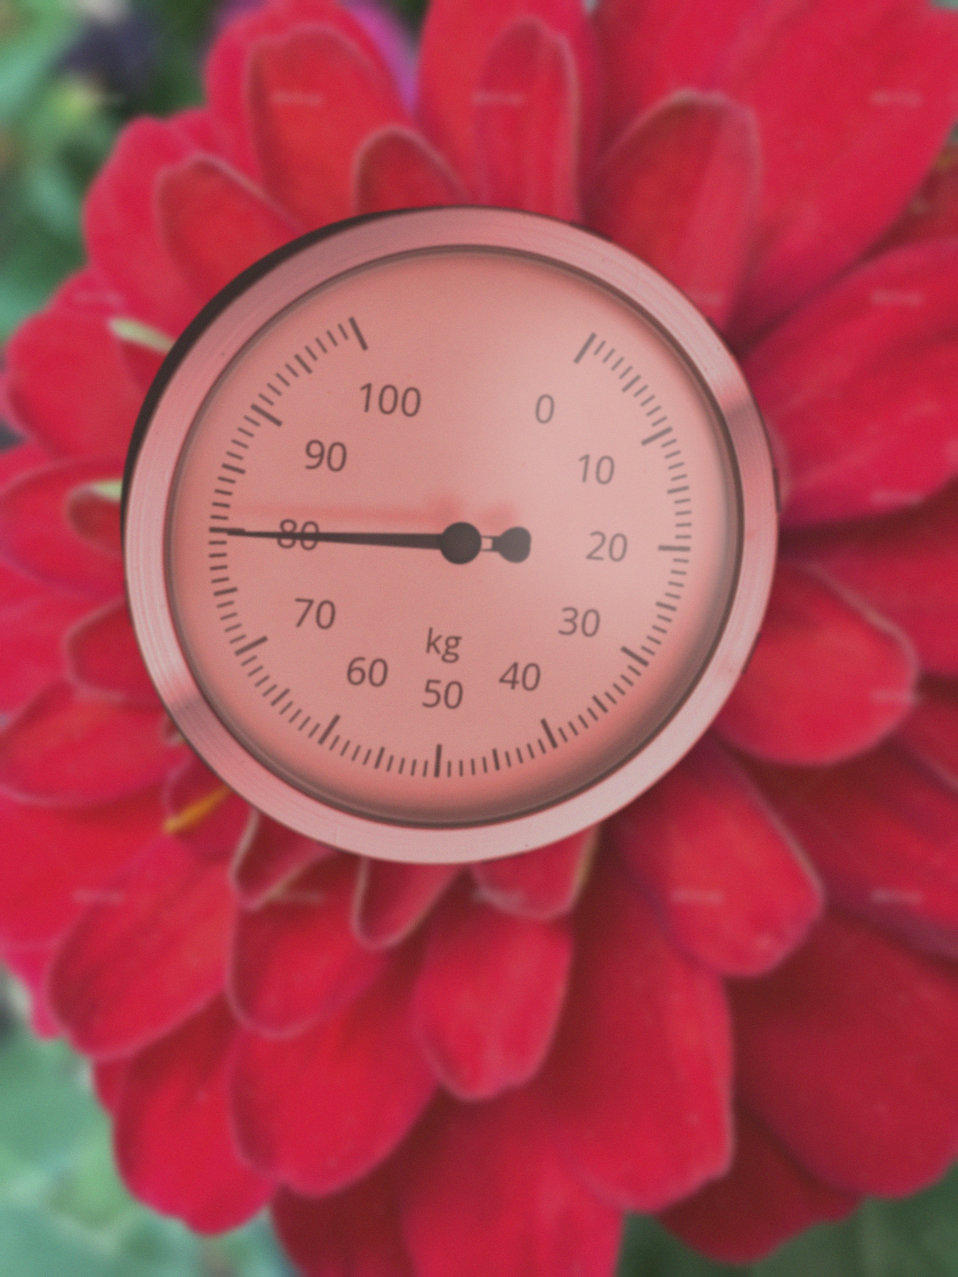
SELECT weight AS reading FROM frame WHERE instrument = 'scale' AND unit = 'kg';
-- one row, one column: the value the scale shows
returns 80 kg
